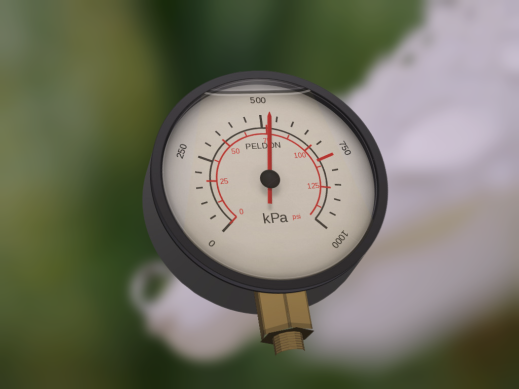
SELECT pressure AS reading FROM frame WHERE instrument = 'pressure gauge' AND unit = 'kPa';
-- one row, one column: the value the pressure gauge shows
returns 525 kPa
